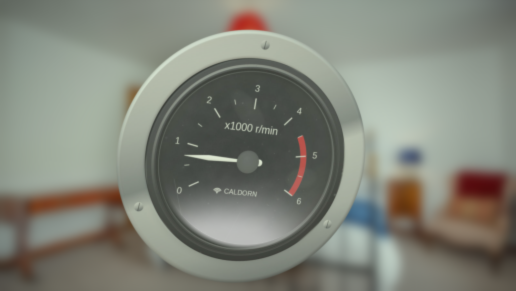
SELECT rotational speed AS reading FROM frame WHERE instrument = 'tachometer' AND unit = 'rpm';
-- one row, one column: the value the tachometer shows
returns 750 rpm
